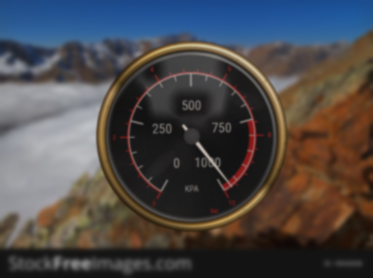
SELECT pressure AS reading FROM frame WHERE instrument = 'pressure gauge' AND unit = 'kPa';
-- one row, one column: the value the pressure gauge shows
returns 975 kPa
